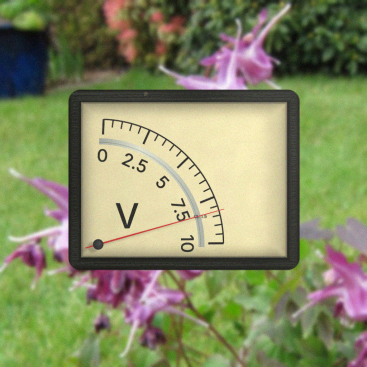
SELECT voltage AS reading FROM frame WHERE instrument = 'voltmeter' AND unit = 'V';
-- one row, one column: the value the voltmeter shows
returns 8.25 V
